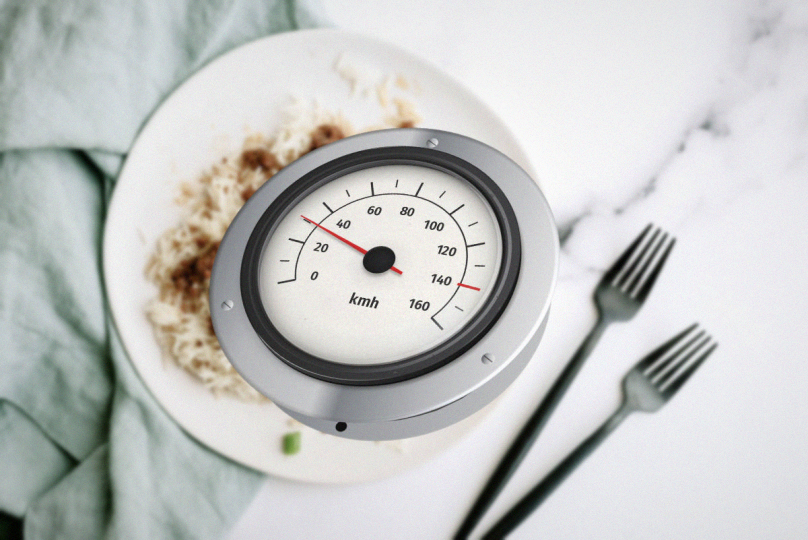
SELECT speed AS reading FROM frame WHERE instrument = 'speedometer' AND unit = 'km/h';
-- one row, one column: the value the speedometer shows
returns 30 km/h
